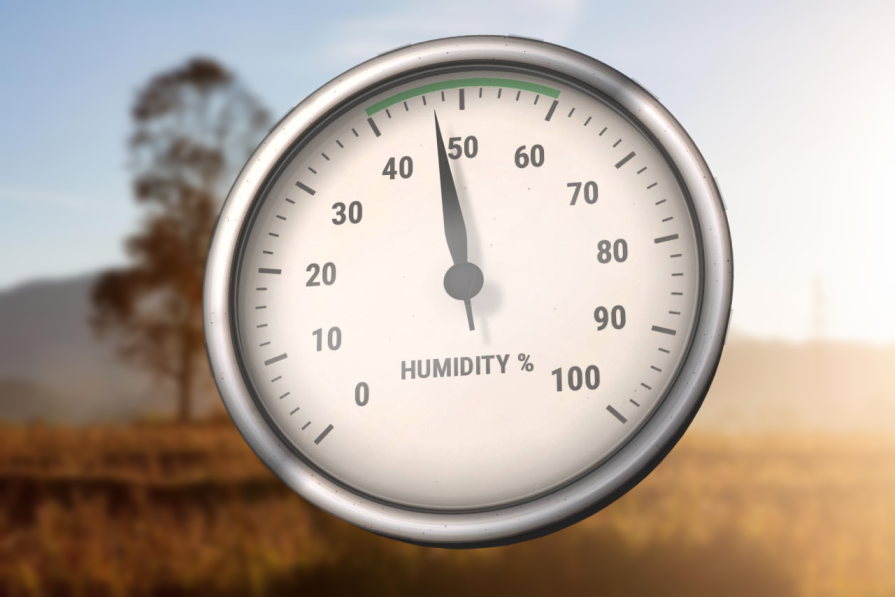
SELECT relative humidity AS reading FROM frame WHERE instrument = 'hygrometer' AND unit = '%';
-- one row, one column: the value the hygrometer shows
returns 47 %
